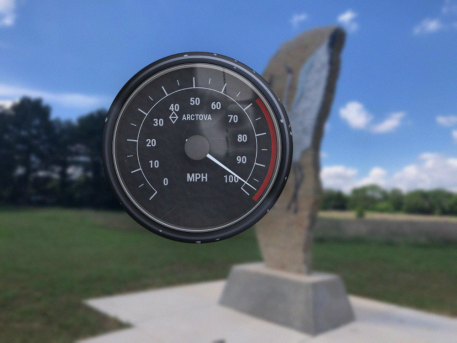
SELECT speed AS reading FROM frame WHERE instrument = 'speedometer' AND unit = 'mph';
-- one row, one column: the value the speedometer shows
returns 97.5 mph
